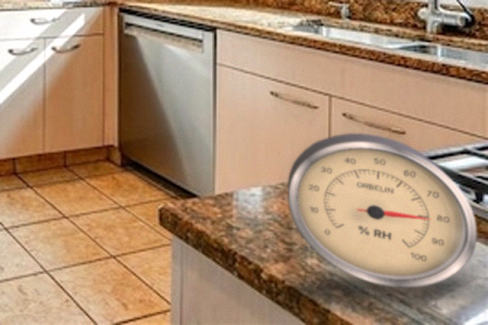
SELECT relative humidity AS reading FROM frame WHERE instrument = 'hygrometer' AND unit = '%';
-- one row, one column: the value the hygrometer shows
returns 80 %
